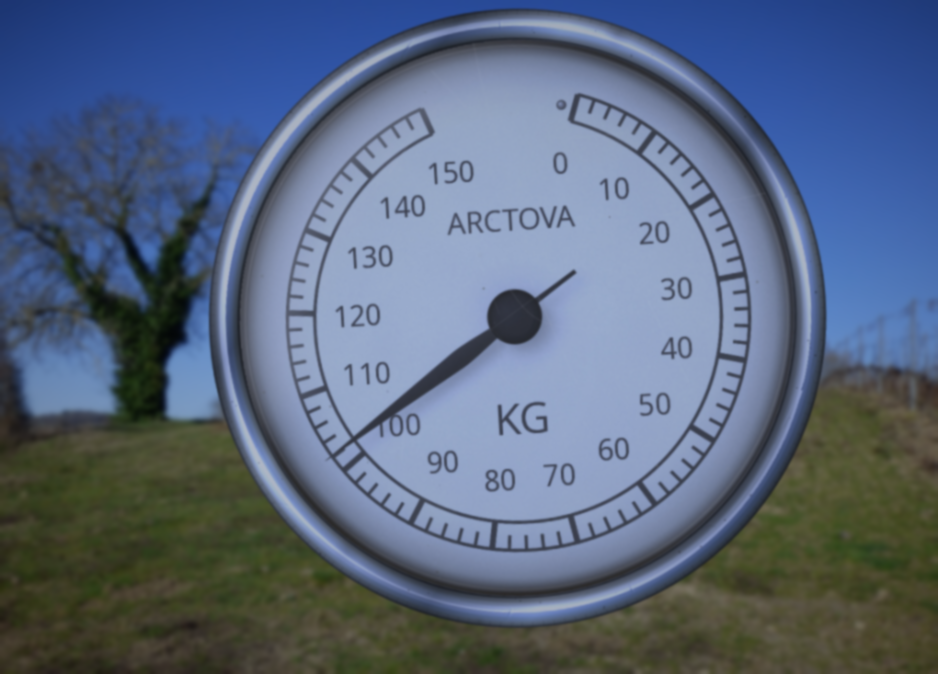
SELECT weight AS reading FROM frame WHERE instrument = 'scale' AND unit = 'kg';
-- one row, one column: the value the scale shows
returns 102 kg
